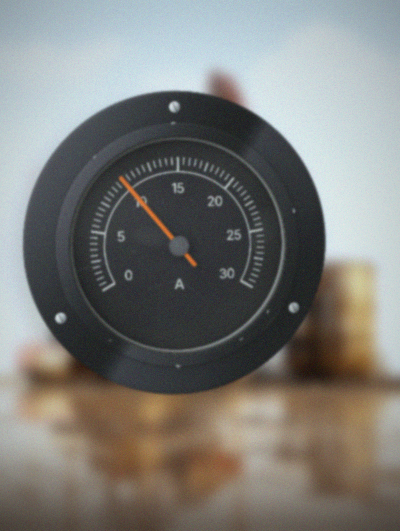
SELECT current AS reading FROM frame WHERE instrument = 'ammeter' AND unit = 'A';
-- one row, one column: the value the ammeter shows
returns 10 A
